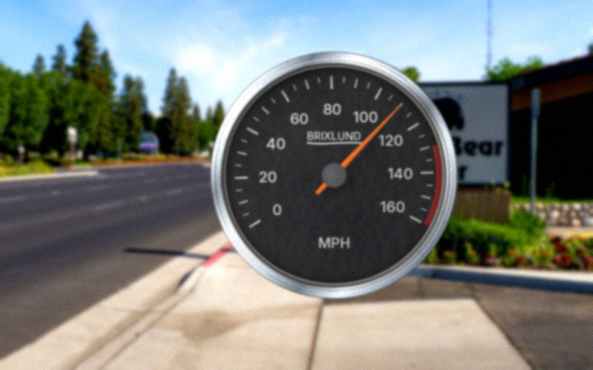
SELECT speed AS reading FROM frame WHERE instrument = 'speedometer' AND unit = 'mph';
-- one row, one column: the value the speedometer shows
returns 110 mph
